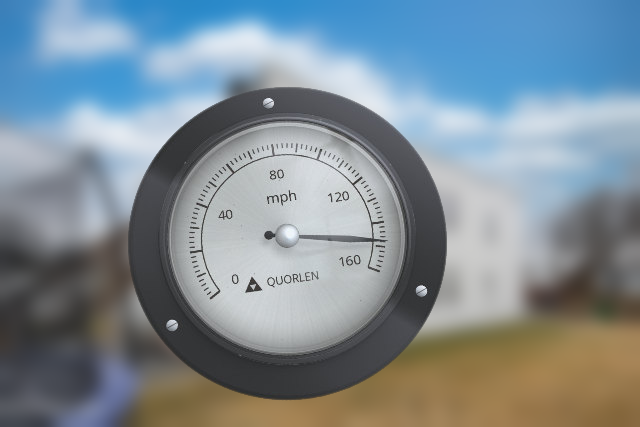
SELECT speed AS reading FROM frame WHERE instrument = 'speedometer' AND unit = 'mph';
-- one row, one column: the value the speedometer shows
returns 148 mph
